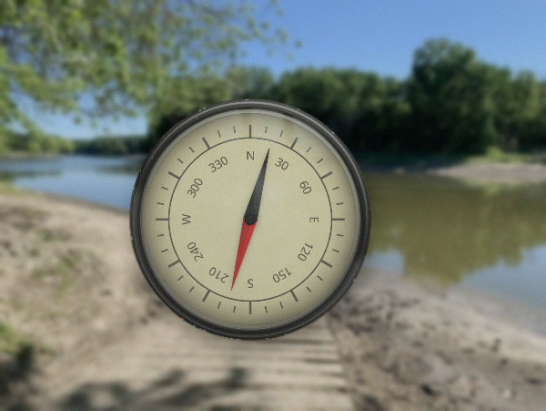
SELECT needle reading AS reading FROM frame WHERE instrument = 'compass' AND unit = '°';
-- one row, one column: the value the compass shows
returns 195 °
